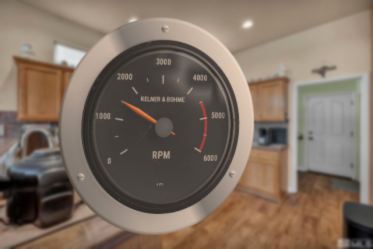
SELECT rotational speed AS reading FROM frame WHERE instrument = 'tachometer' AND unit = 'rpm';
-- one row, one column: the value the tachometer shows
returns 1500 rpm
